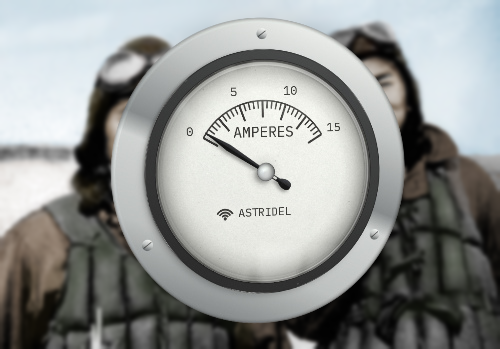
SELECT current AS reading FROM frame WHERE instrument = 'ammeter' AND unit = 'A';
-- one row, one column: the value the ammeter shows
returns 0.5 A
